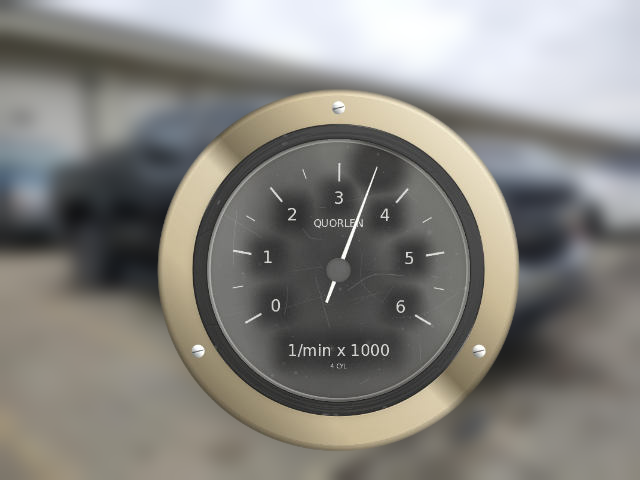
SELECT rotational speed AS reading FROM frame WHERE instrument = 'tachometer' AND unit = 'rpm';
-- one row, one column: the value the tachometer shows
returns 3500 rpm
